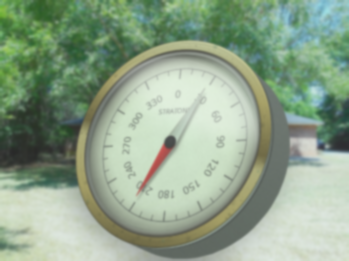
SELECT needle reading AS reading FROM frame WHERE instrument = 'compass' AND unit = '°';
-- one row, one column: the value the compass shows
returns 210 °
